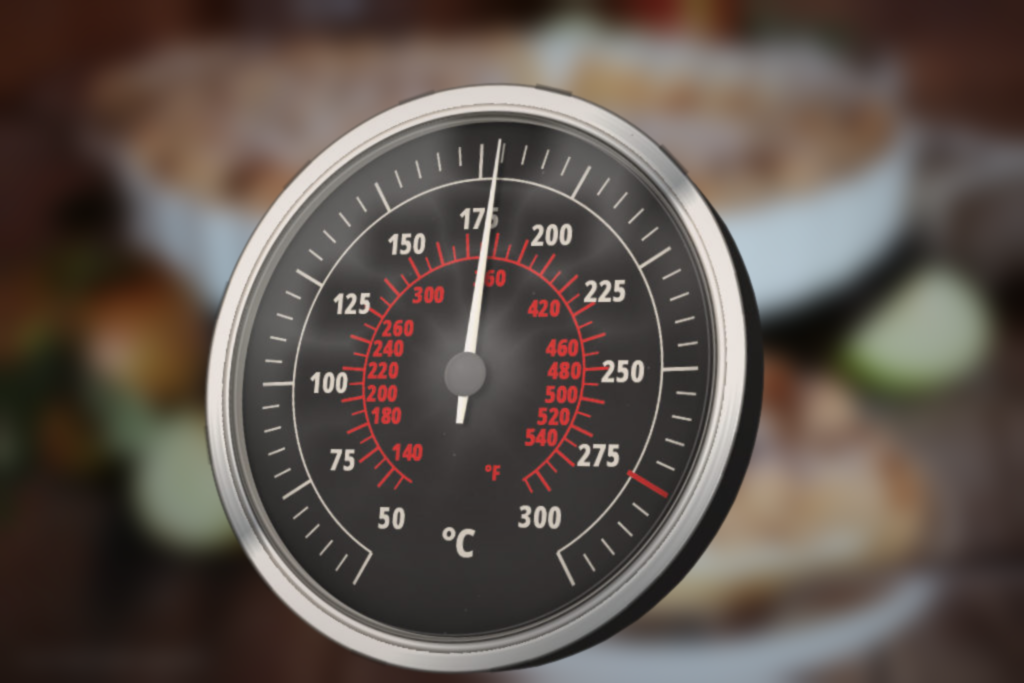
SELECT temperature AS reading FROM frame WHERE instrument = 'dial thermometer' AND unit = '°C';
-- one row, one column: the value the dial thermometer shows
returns 180 °C
